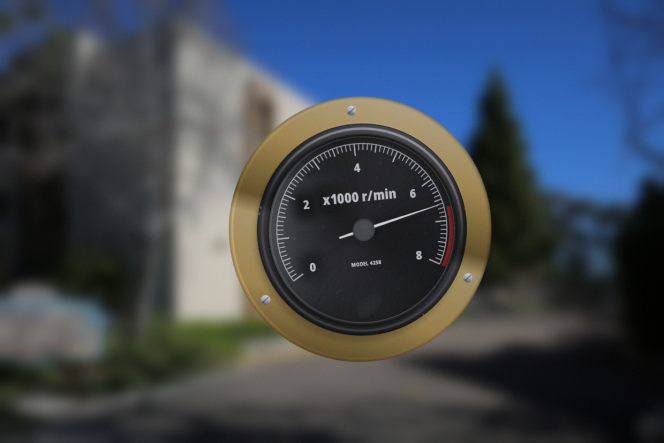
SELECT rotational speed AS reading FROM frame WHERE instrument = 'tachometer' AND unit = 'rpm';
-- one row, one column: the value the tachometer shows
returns 6600 rpm
